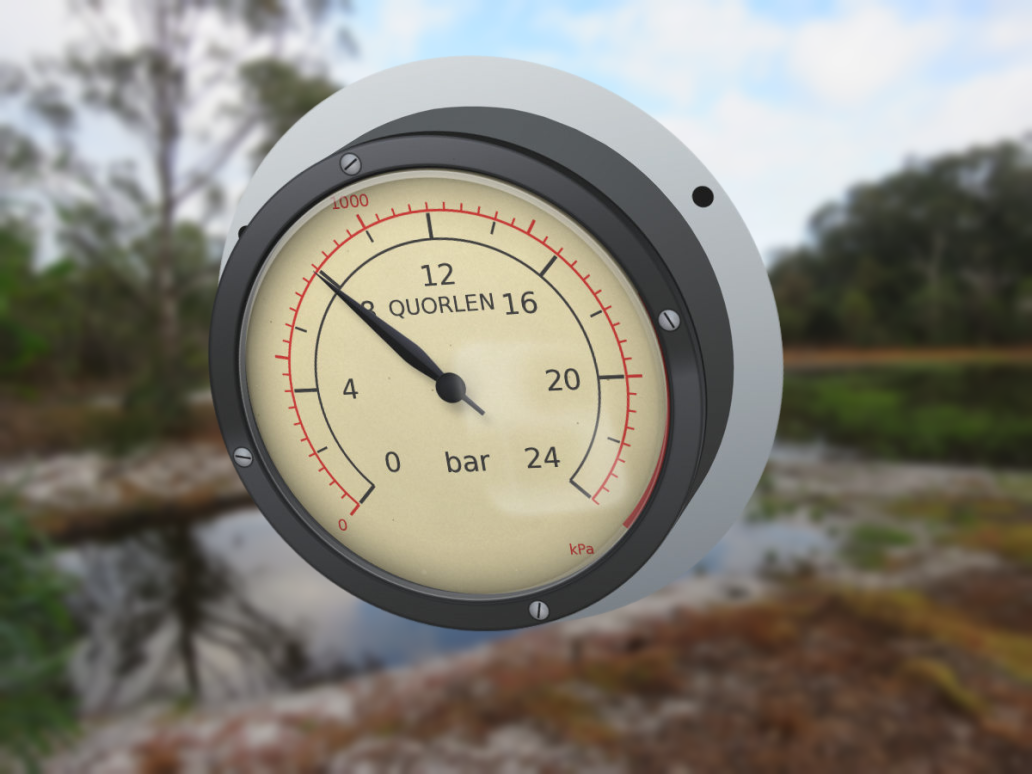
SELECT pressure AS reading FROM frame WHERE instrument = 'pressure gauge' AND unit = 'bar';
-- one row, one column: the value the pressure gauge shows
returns 8 bar
